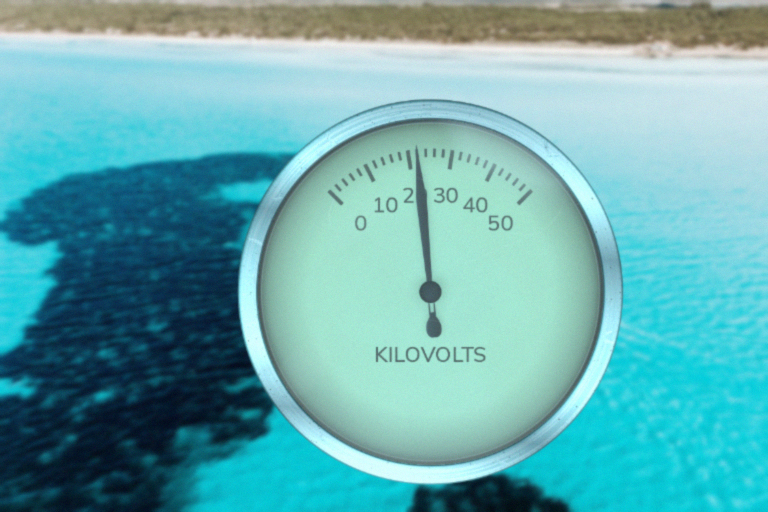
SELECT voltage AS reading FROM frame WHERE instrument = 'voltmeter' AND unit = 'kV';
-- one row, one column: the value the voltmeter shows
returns 22 kV
